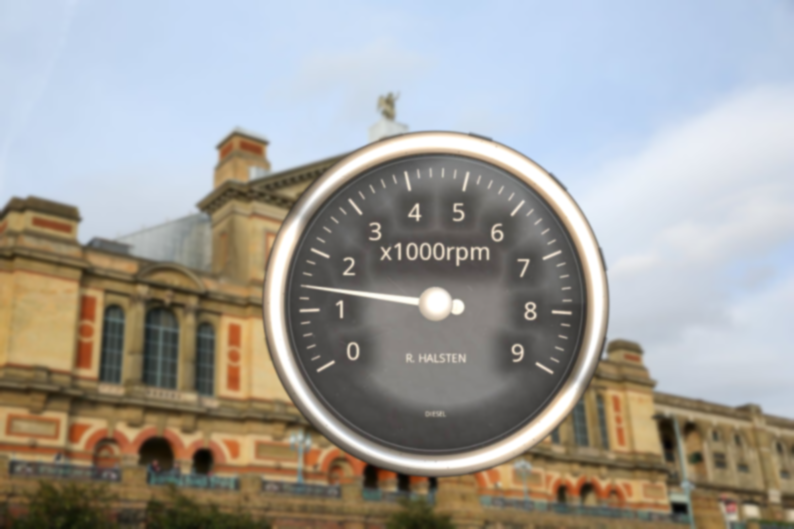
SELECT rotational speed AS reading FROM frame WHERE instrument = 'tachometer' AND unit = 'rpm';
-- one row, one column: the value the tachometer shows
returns 1400 rpm
